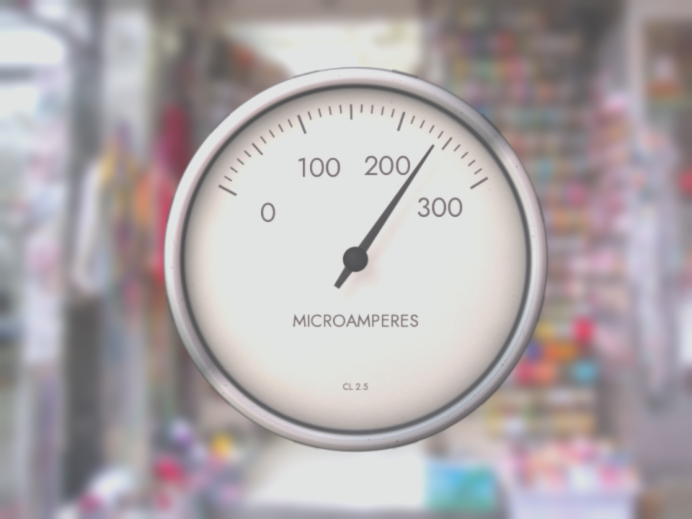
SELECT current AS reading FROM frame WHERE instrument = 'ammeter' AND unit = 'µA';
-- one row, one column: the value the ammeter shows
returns 240 µA
